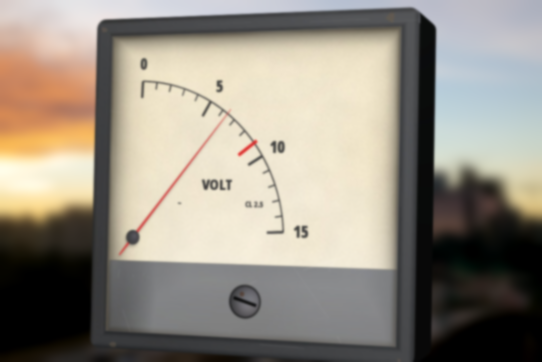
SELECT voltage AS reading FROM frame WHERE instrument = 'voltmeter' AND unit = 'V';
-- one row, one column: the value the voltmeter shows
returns 6.5 V
